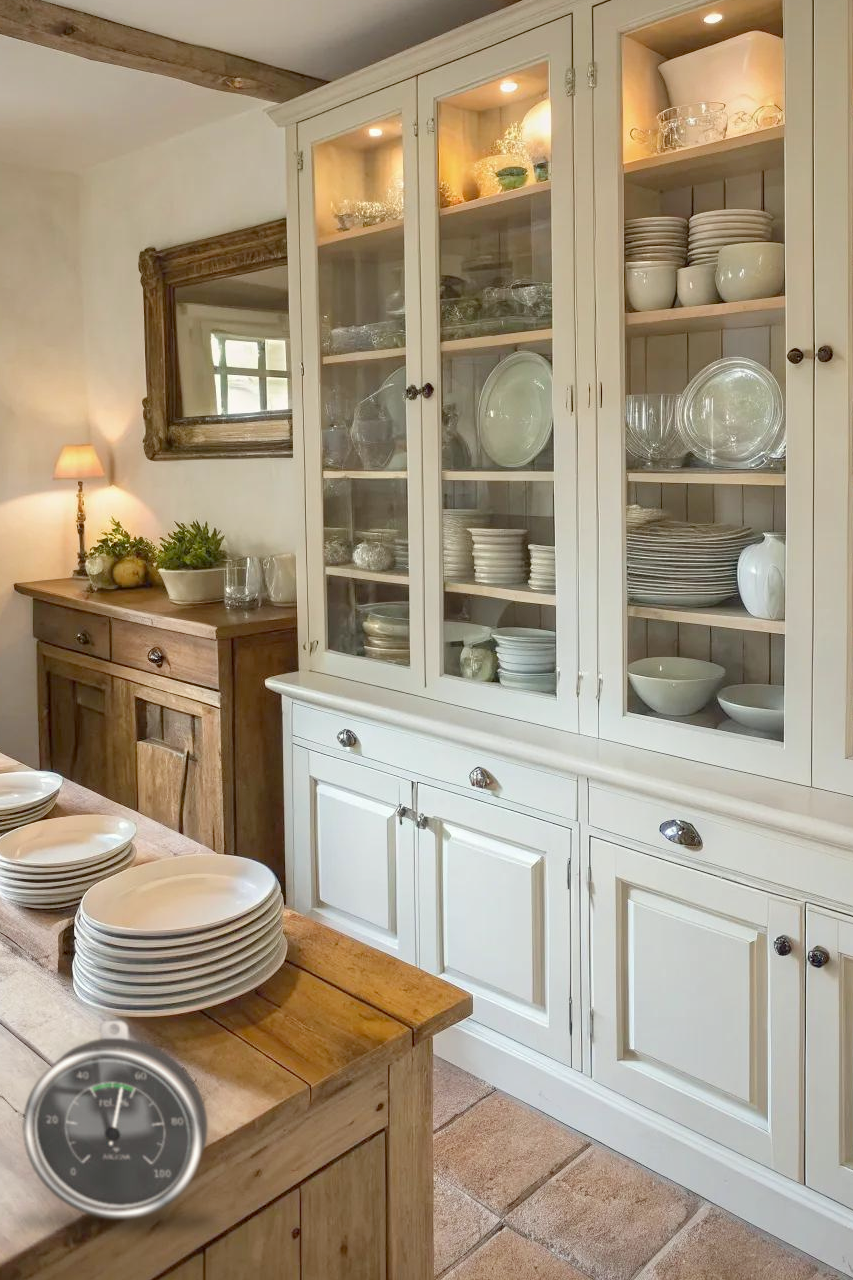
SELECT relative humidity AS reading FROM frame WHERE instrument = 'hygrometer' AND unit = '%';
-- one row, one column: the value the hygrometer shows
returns 55 %
